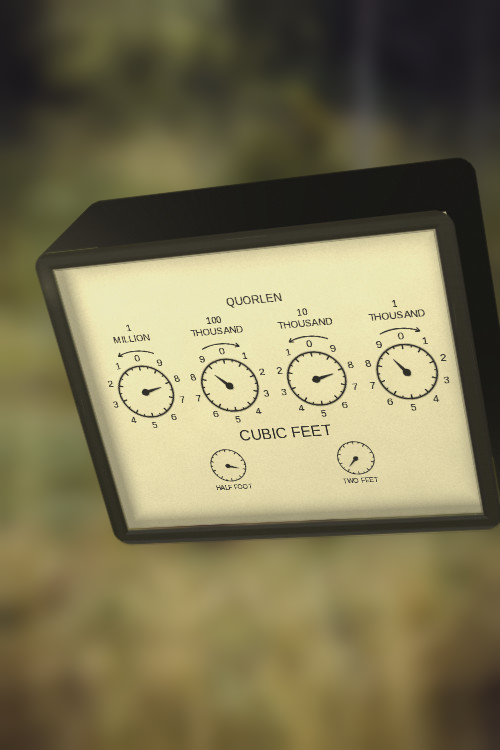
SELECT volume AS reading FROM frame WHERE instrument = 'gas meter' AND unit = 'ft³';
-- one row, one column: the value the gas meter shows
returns 787900 ft³
